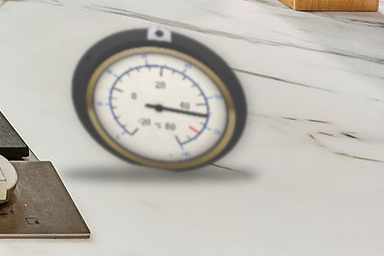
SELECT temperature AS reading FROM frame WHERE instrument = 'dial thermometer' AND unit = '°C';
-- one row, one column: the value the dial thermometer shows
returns 44 °C
